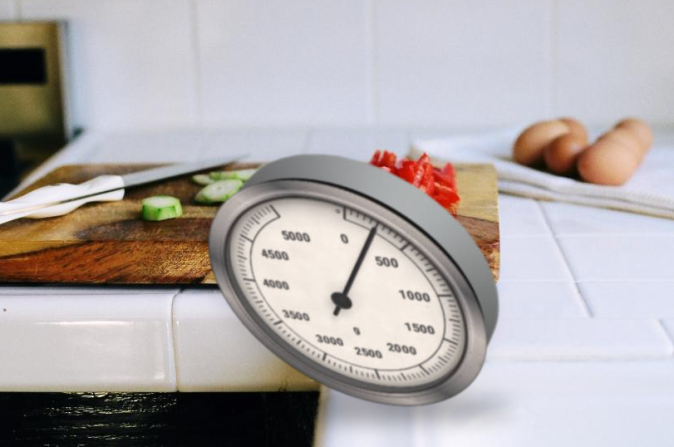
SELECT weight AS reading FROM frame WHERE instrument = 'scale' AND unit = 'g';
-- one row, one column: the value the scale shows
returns 250 g
